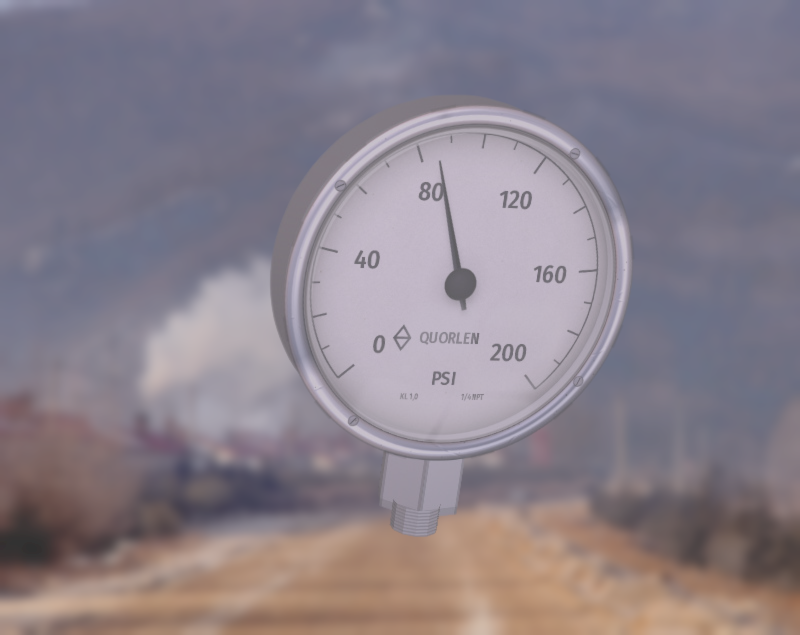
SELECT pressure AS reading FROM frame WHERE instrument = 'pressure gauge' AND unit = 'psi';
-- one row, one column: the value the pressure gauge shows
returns 85 psi
